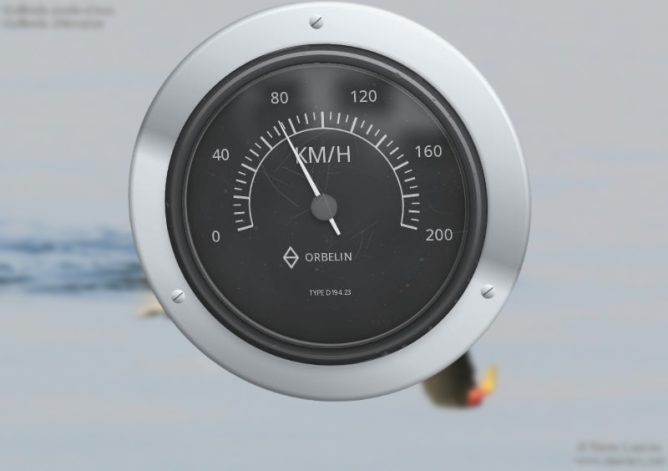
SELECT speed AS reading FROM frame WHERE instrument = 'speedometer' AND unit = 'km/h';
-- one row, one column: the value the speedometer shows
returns 75 km/h
